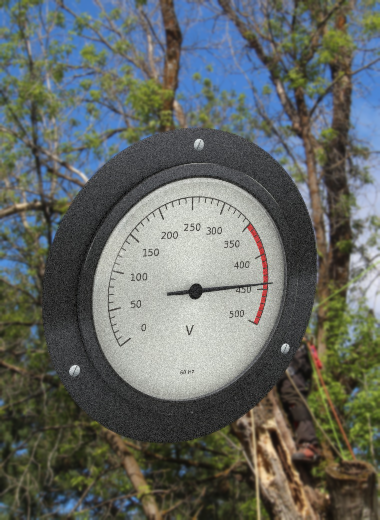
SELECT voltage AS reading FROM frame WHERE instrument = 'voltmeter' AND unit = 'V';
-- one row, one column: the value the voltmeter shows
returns 440 V
